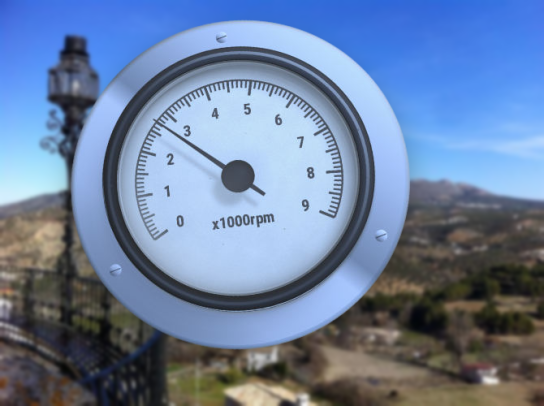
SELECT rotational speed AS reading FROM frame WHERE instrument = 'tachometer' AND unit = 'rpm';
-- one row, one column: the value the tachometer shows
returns 2700 rpm
